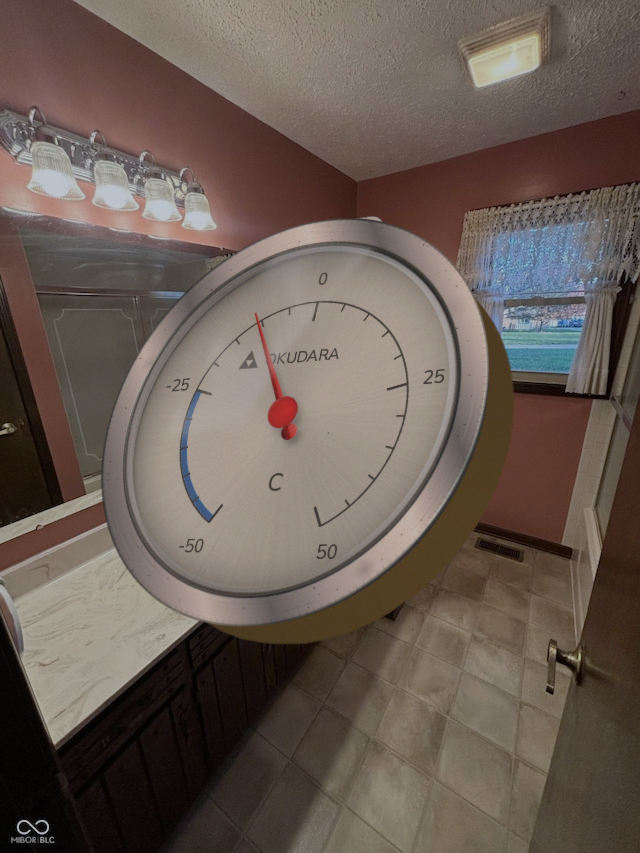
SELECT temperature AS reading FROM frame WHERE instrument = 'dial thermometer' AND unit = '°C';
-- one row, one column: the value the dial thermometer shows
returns -10 °C
